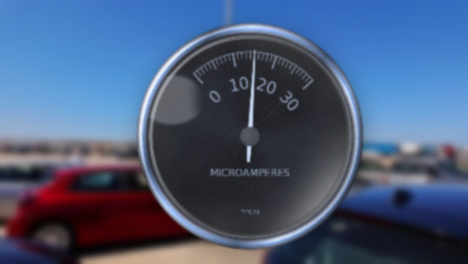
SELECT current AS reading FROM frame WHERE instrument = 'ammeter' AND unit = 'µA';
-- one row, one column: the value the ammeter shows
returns 15 µA
